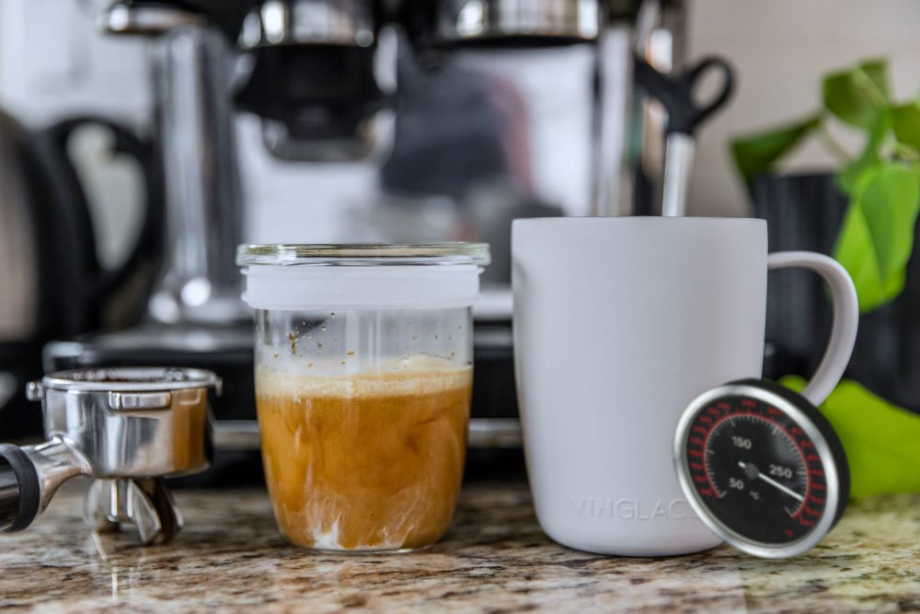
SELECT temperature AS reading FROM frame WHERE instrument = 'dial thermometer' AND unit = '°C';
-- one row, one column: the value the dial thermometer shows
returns 275 °C
